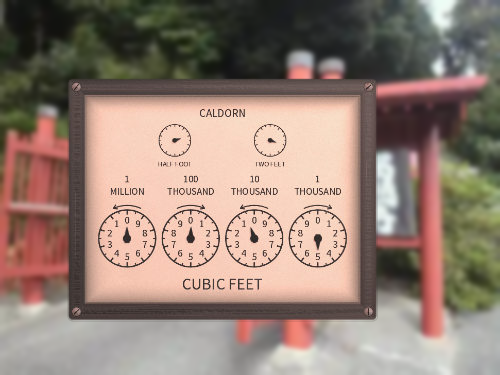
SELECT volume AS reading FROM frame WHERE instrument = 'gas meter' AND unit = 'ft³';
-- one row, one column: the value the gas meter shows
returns 500 ft³
